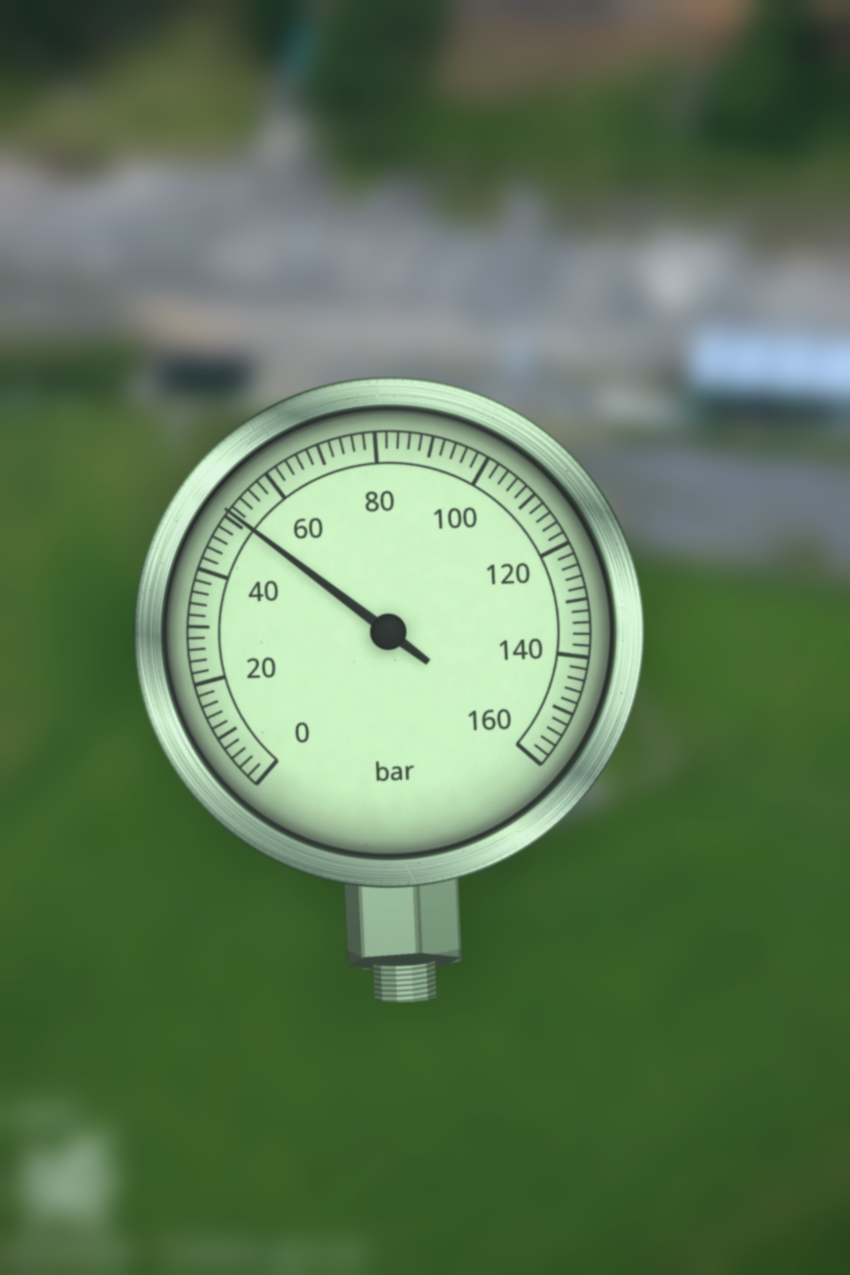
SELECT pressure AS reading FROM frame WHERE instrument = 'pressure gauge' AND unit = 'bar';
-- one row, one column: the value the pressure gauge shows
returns 51 bar
